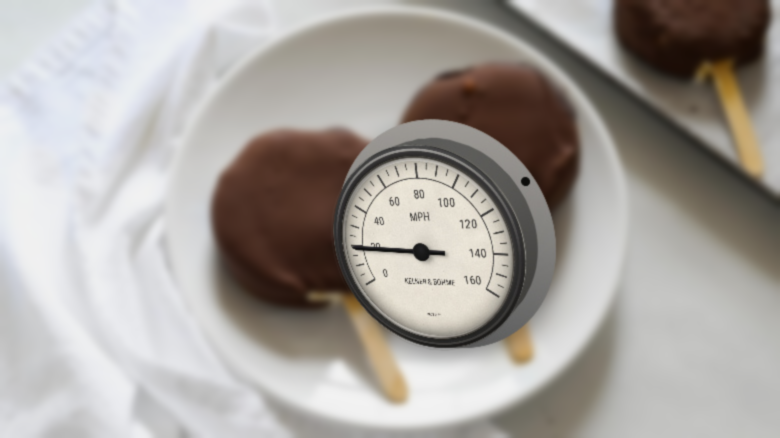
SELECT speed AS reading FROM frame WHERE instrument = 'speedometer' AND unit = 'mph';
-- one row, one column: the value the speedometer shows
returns 20 mph
